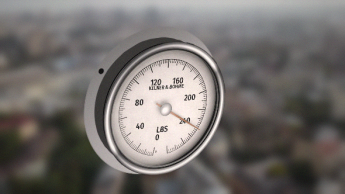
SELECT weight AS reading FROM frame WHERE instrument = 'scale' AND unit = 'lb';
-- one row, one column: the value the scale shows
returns 240 lb
